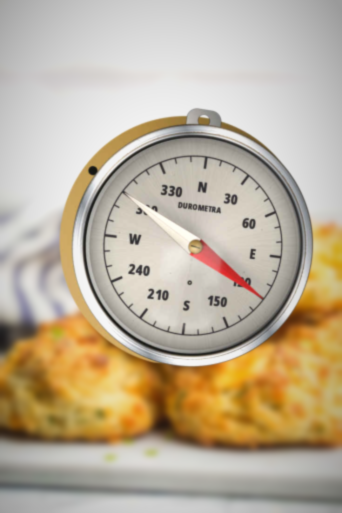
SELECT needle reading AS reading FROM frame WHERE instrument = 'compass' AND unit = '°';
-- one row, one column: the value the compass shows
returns 120 °
